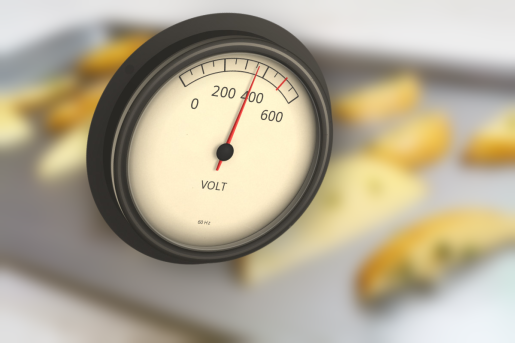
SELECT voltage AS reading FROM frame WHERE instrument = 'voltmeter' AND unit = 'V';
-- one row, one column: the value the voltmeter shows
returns 350 V
